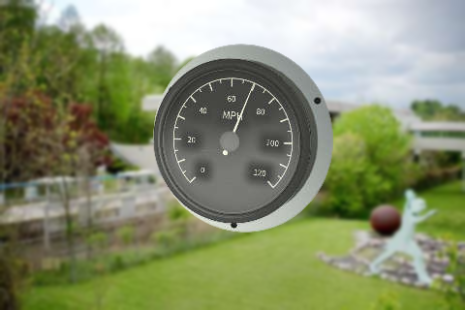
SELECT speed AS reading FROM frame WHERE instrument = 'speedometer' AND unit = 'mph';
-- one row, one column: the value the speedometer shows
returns 70 mph
